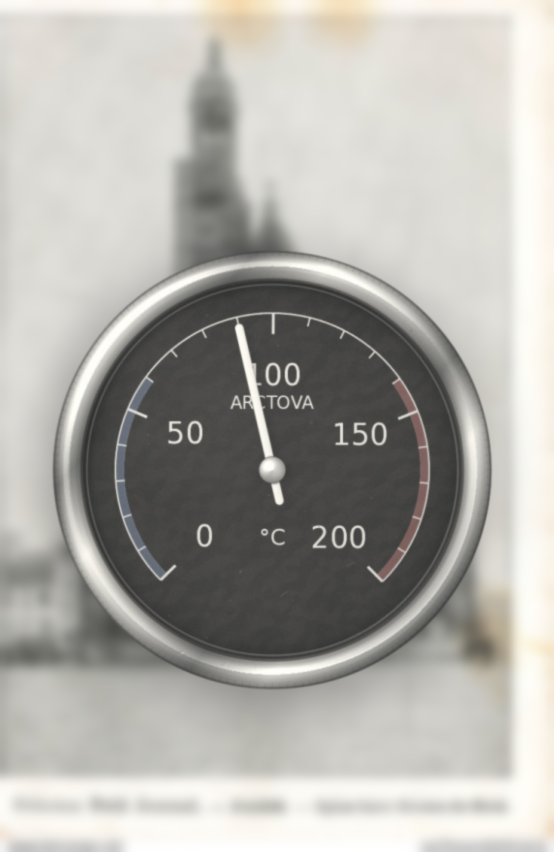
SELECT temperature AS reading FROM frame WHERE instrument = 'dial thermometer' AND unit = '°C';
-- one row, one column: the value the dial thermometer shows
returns 90 °C
